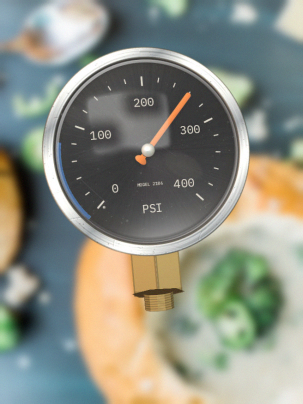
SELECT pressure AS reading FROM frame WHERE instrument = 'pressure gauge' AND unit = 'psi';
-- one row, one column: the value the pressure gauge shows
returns 260 psi
